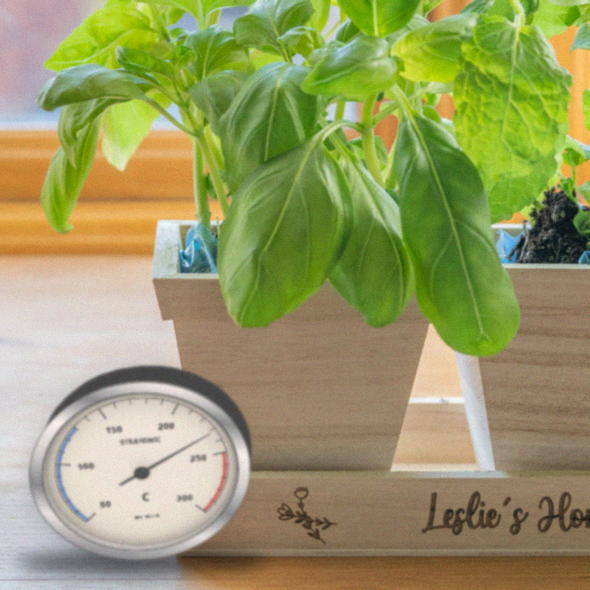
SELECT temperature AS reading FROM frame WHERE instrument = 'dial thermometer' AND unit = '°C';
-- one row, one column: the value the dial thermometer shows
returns 230 °C
